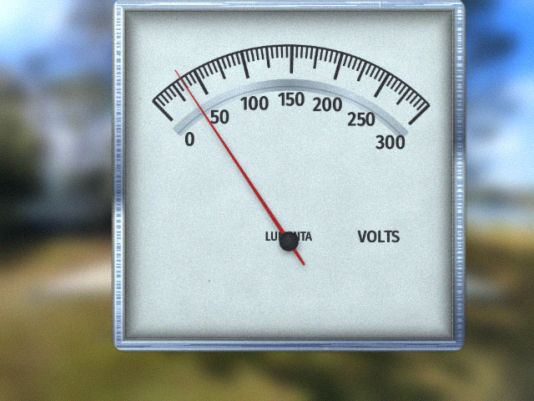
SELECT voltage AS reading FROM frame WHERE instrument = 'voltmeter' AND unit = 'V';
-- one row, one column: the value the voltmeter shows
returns 35 V
